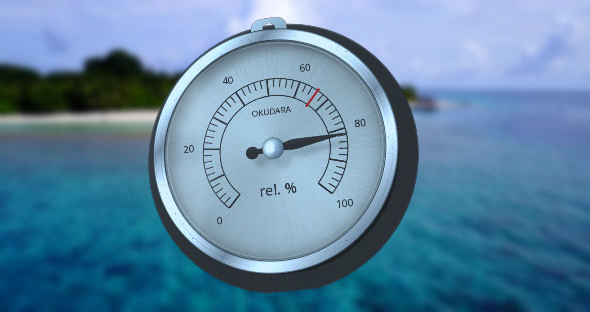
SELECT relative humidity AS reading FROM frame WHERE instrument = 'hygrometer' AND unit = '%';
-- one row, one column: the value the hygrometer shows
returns 82 %
